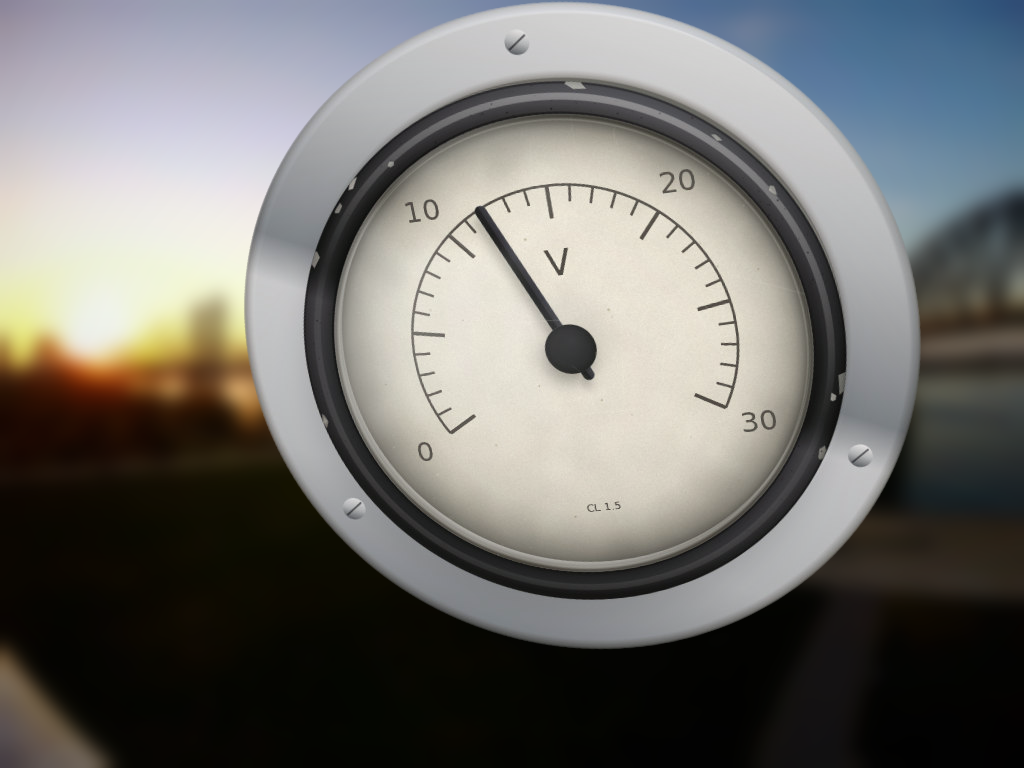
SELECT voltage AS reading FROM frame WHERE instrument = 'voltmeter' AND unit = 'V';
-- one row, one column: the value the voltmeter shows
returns 12 V
